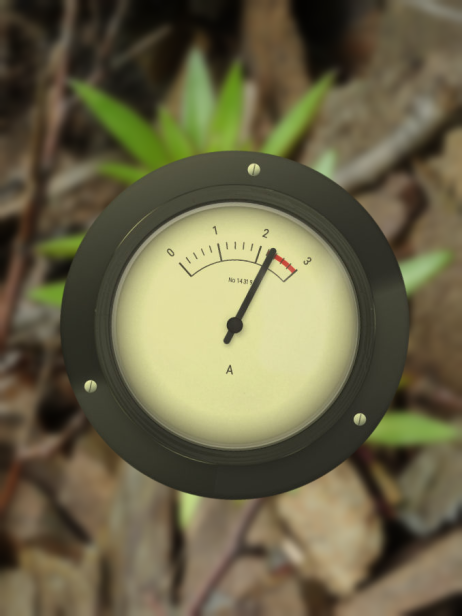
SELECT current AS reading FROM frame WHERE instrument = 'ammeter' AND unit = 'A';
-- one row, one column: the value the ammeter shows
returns 2.3 A
